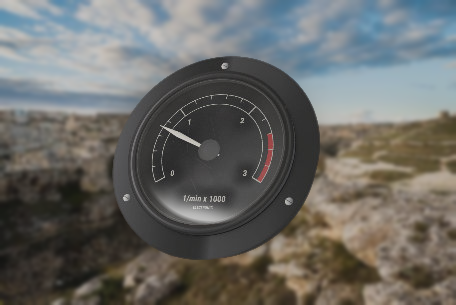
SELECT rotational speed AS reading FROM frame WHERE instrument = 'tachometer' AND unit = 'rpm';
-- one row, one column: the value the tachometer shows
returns 700 rpm
